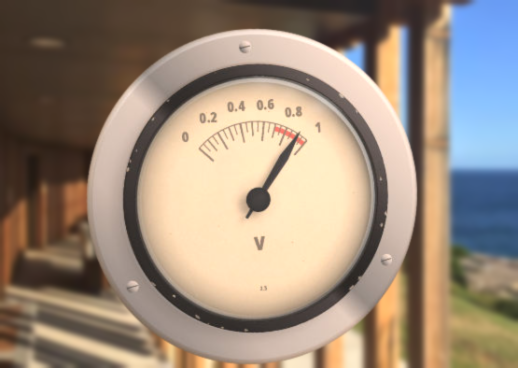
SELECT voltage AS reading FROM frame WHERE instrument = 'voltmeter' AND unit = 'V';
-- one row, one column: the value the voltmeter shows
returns 0.9 V
